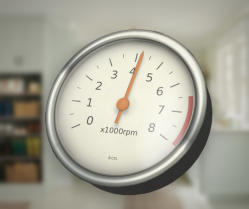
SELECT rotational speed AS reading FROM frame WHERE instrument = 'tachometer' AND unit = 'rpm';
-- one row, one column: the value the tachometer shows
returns 4250 rpm
